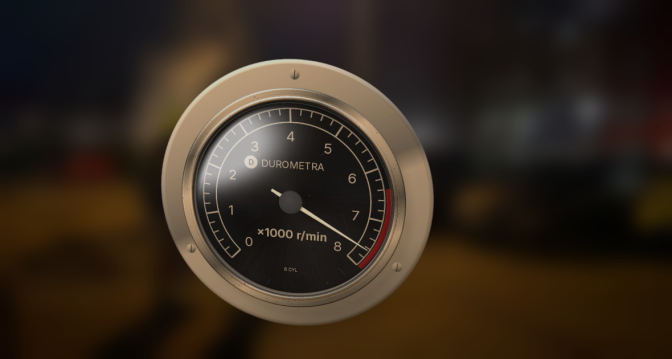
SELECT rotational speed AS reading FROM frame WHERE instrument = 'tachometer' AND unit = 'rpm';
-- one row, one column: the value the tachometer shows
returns 7600 rpm
